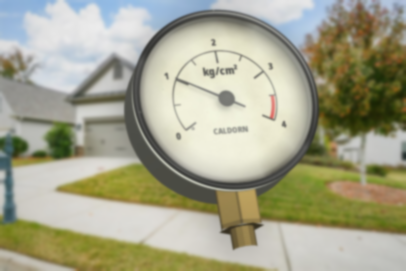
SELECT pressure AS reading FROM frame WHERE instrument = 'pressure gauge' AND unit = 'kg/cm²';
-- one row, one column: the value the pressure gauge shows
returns 1 kg/cm²
